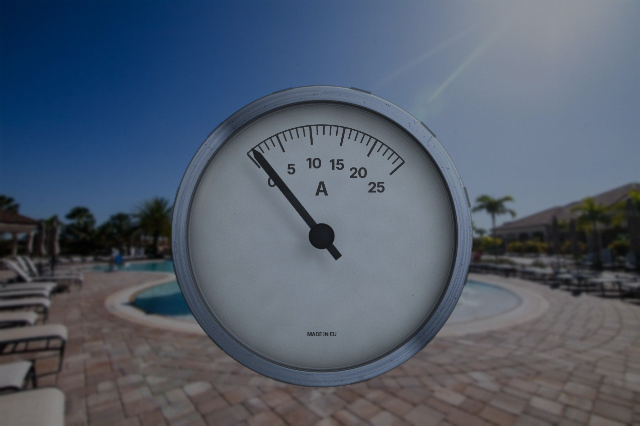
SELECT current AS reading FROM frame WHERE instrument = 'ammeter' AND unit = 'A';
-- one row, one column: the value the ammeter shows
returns 1 A
